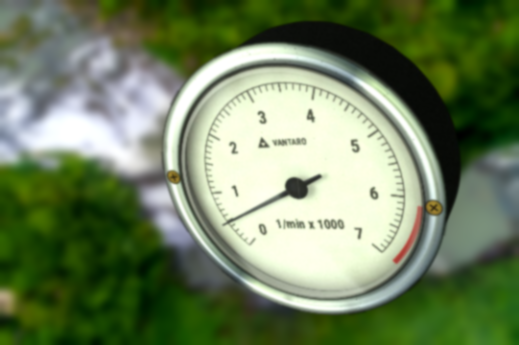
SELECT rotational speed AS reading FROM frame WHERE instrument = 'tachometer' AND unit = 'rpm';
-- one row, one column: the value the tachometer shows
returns 500 rpm
